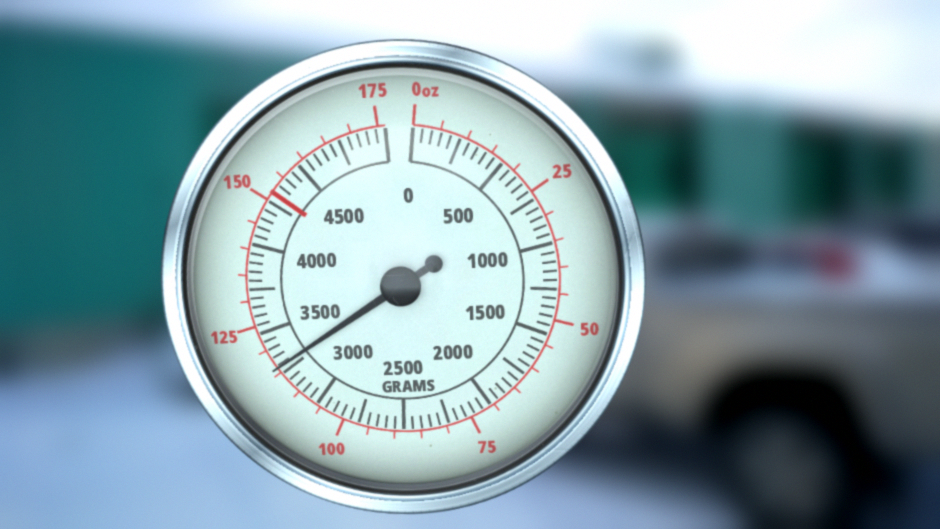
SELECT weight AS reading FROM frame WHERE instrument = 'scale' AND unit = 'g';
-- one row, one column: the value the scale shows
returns 3300 g
